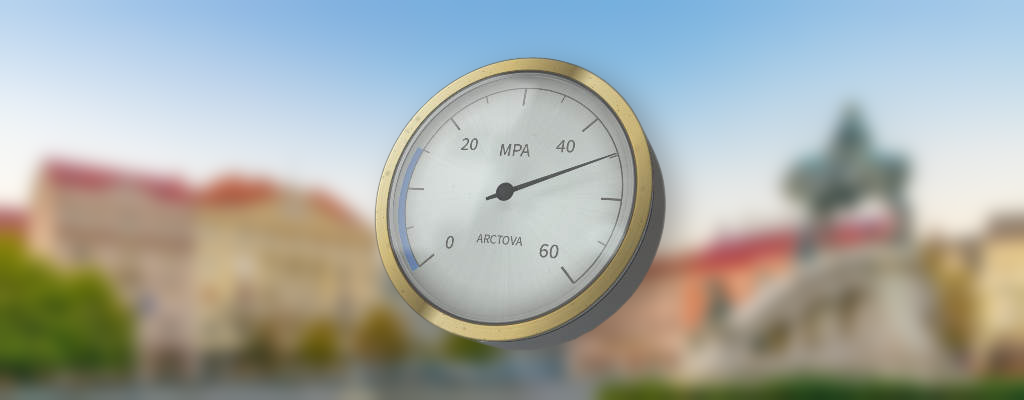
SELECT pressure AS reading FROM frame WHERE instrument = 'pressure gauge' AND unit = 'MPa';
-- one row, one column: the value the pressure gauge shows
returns 45 MPa
